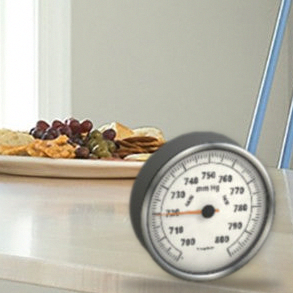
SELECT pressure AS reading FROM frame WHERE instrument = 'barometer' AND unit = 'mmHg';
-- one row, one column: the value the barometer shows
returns 720 mmHg
